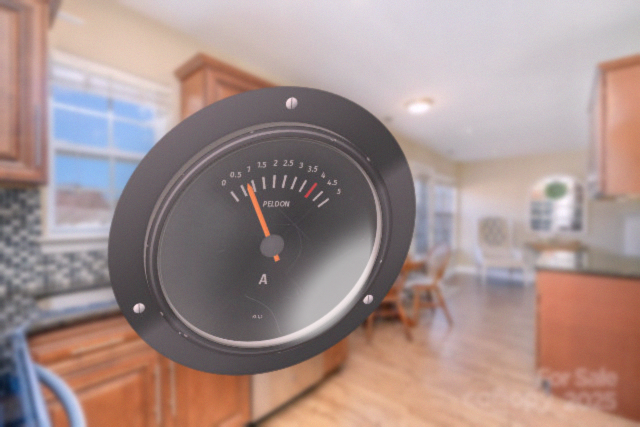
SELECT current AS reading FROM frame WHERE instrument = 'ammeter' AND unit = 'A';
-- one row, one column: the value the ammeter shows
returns 0.75 A
